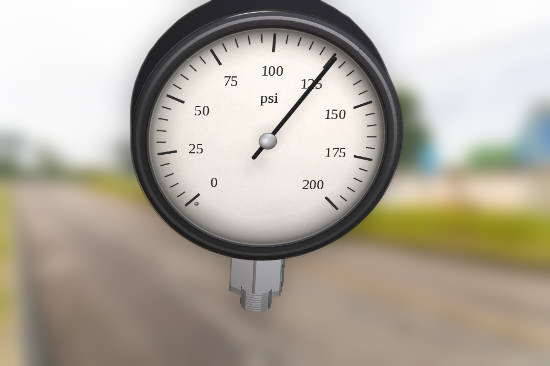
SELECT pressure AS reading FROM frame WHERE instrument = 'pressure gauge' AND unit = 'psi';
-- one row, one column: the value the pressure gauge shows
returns 125 psi
